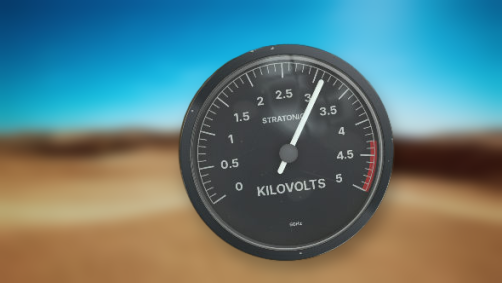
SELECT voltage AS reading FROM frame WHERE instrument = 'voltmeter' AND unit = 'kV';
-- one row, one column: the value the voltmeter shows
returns 3.1 kV
